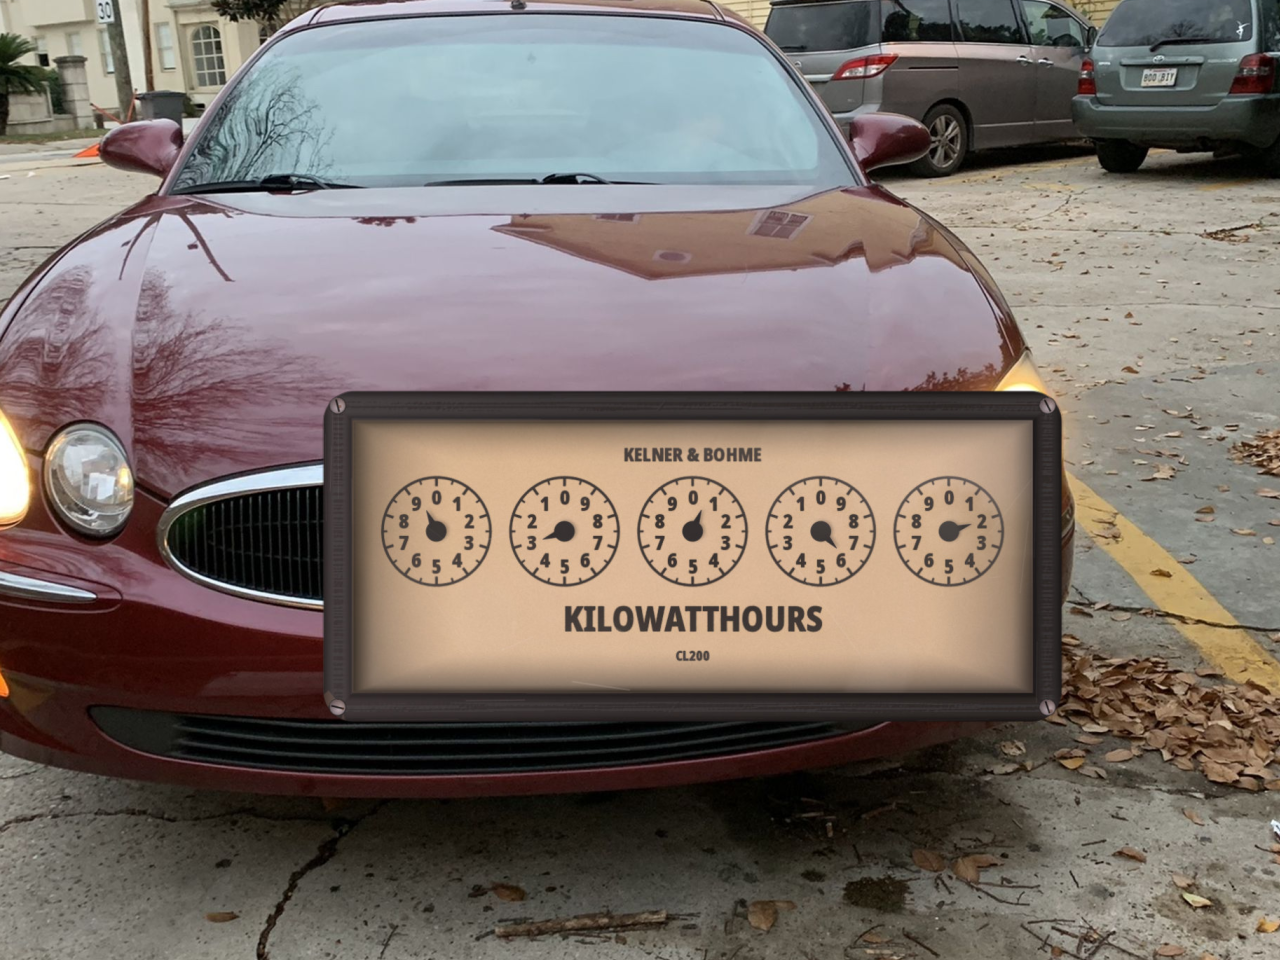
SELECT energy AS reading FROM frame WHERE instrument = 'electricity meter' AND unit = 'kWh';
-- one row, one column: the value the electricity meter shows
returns 93062 kWh
